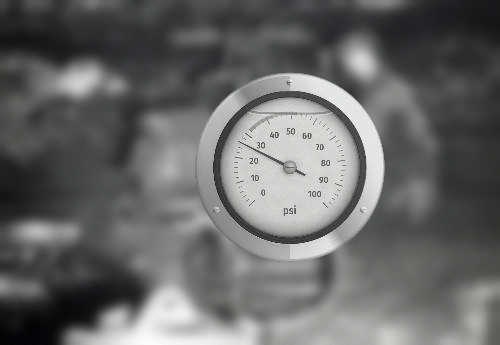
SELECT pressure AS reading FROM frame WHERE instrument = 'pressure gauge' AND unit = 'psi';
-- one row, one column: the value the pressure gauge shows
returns 26 psi
